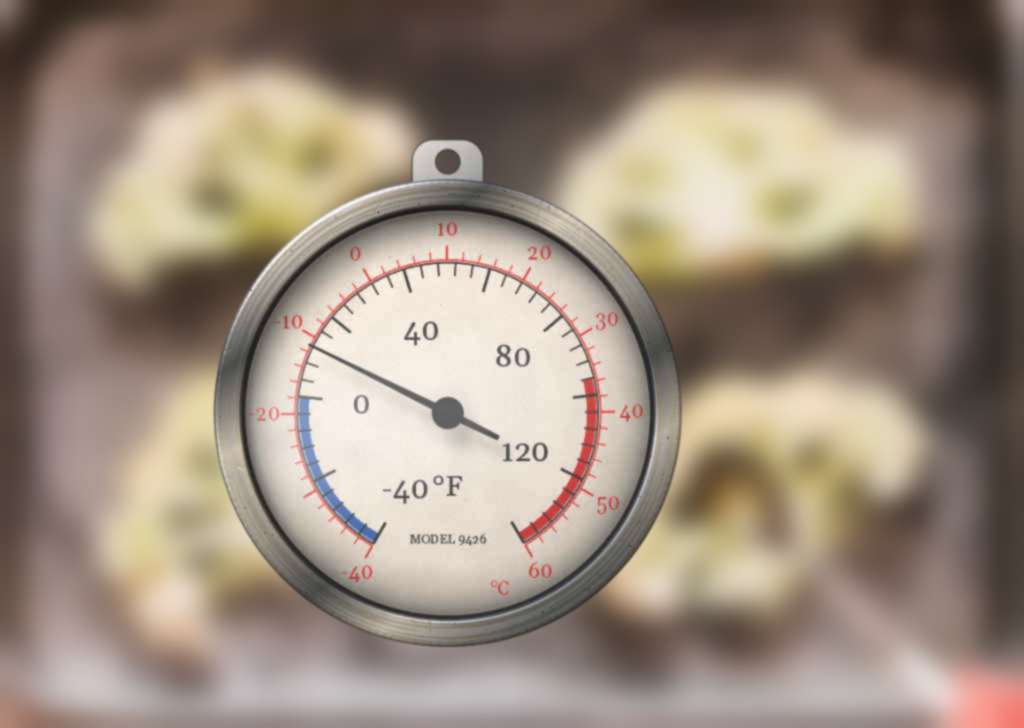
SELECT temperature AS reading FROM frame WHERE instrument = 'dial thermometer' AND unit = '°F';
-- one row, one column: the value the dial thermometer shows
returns 12 °F
